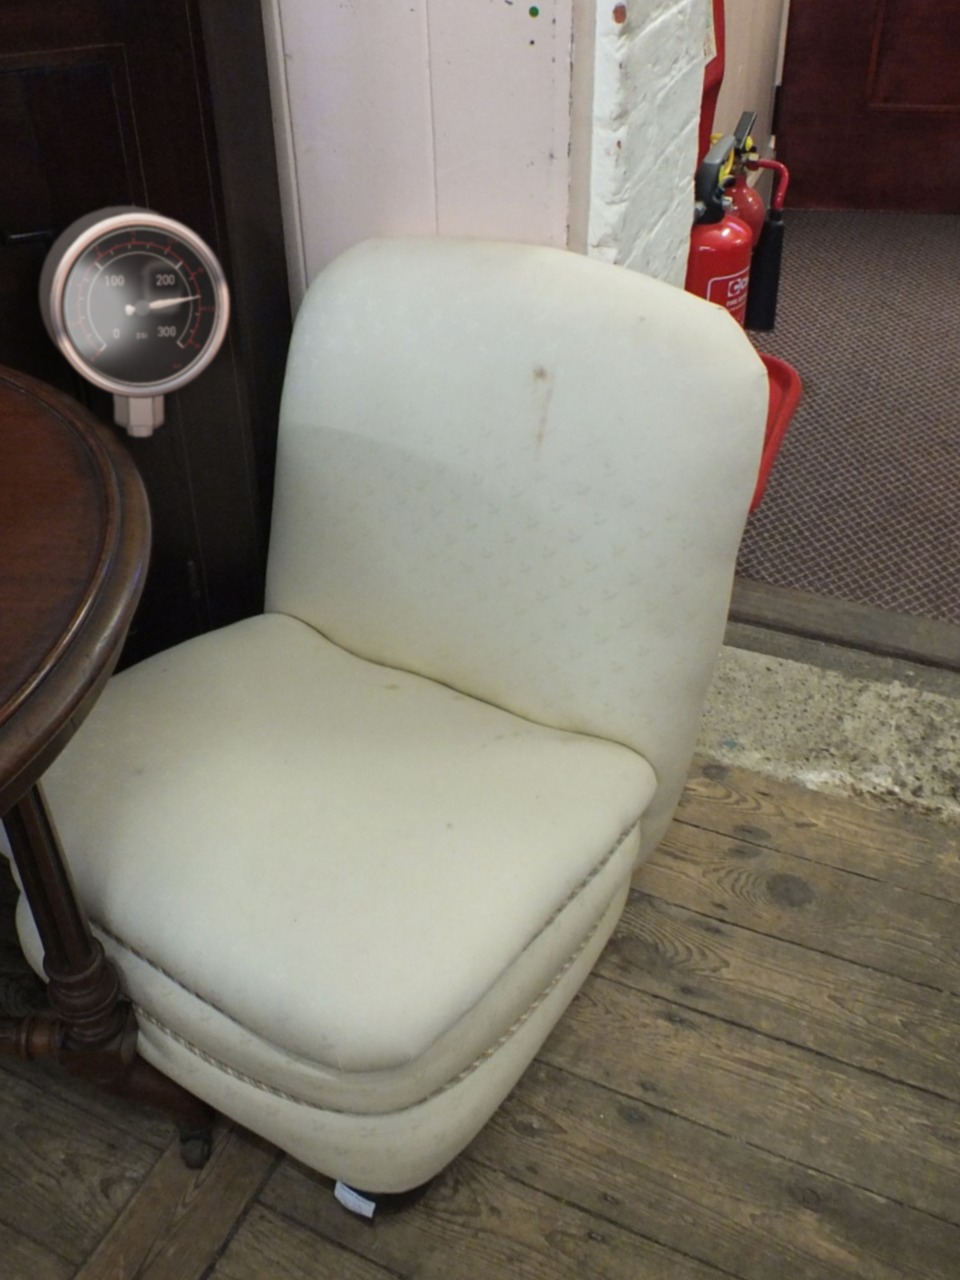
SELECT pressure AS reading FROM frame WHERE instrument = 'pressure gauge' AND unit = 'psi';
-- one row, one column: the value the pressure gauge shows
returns 240 psi
